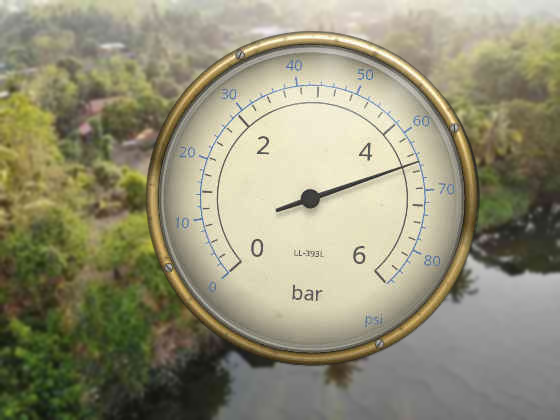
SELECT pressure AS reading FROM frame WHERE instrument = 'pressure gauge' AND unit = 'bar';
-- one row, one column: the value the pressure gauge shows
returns 4.5 bar
